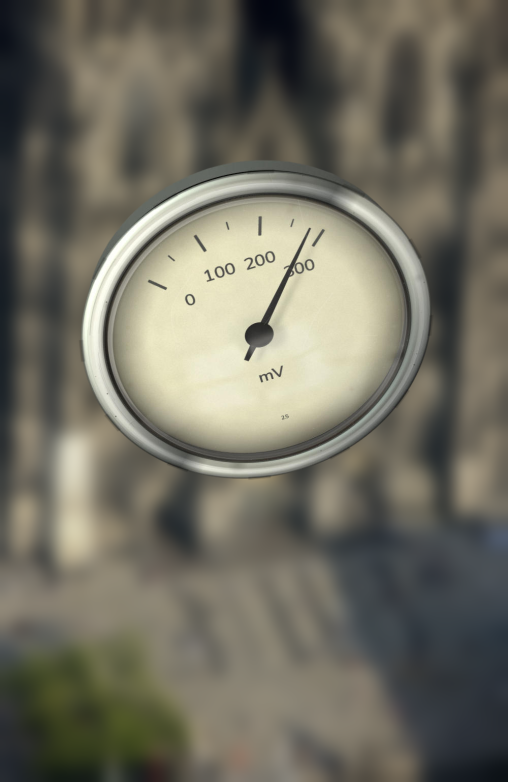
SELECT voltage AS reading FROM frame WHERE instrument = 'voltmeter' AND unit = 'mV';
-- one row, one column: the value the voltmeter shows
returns 275 mV
